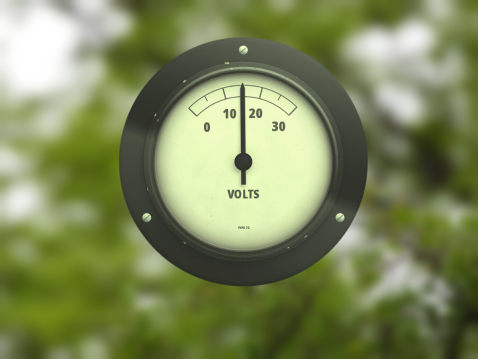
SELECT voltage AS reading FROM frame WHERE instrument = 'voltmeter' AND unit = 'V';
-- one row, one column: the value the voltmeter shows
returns 15 V
